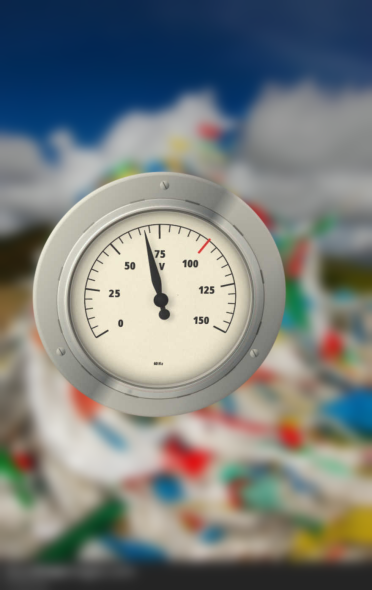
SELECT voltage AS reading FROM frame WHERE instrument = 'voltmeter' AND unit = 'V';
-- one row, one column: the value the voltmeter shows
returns 67.5 V
